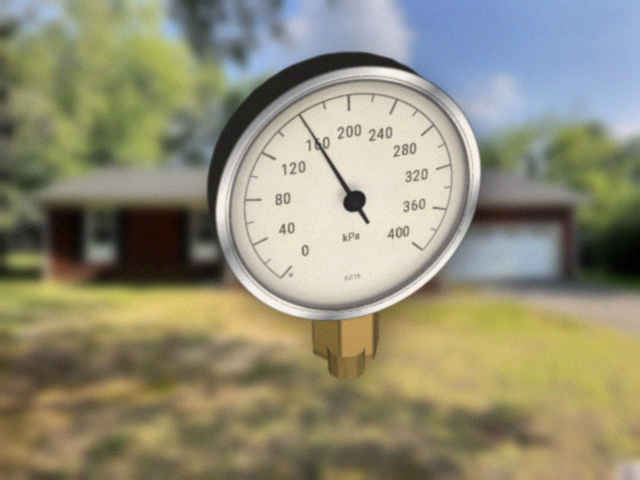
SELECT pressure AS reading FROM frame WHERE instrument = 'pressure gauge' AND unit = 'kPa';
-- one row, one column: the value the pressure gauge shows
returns 160 kPa
